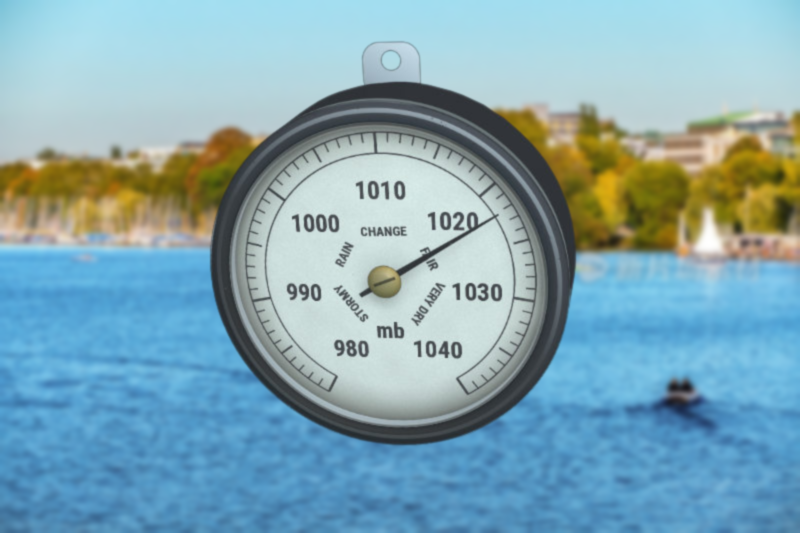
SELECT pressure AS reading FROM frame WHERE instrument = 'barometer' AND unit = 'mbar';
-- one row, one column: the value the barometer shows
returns 1022 mbar
